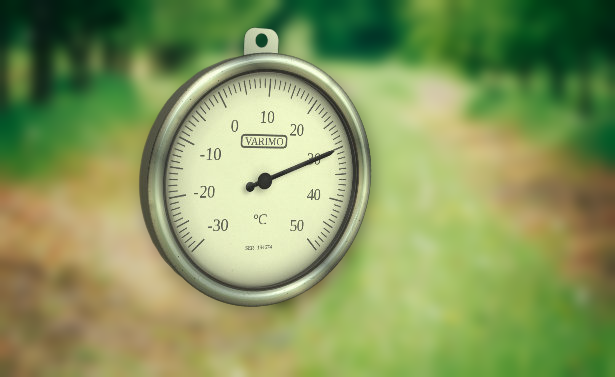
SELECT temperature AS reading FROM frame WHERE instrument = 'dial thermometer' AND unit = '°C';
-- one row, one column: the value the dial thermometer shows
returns 30 °C
